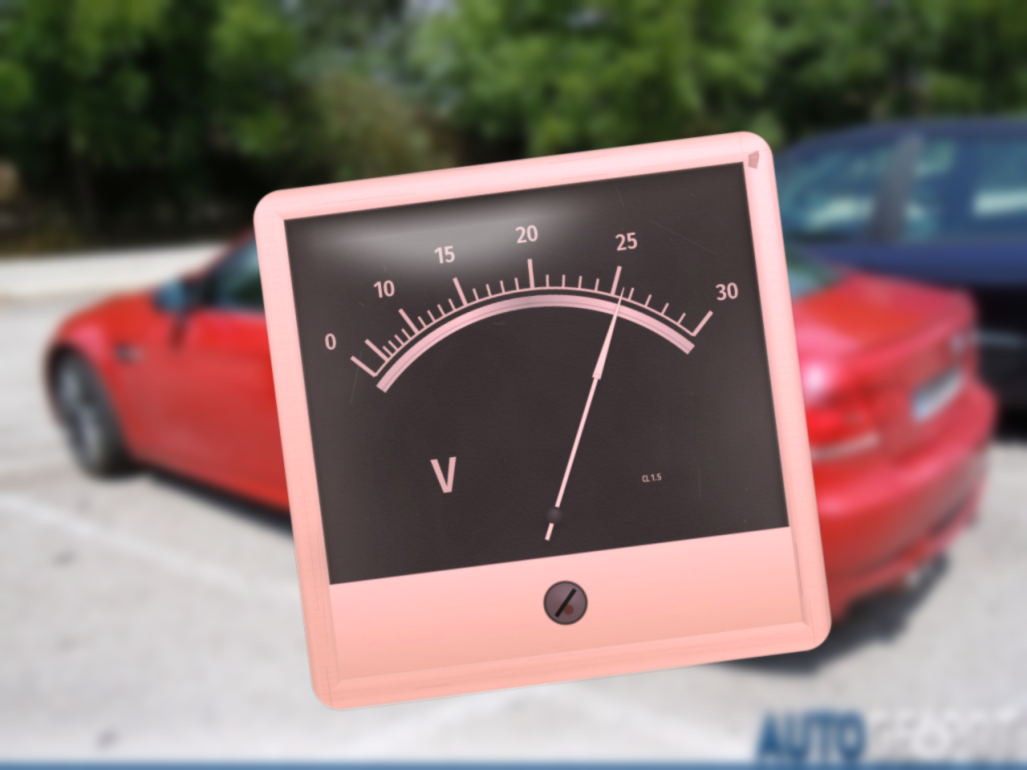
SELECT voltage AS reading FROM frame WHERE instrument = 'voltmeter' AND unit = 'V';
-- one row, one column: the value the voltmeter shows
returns 25.5 V
